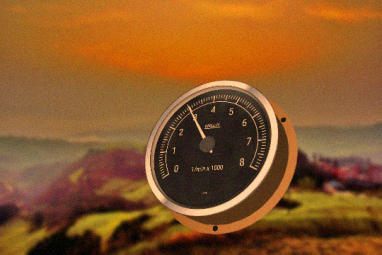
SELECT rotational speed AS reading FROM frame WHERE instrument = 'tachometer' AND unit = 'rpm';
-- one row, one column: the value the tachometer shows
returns 3000 rpm
